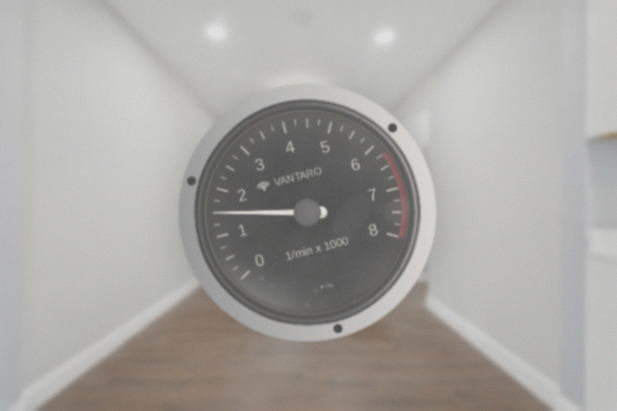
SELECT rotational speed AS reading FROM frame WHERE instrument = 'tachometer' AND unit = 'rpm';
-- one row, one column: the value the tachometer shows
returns 1500 rpm
